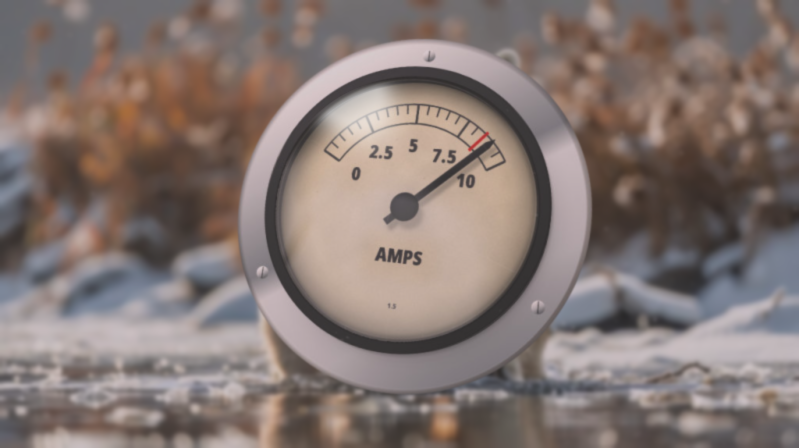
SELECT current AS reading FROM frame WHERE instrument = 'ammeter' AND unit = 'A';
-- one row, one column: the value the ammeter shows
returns 9 A
